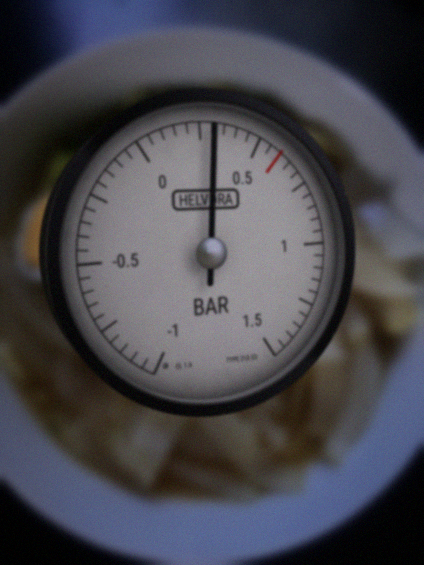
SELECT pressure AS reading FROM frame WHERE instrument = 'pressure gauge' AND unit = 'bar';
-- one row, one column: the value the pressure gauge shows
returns 0.3 bar
